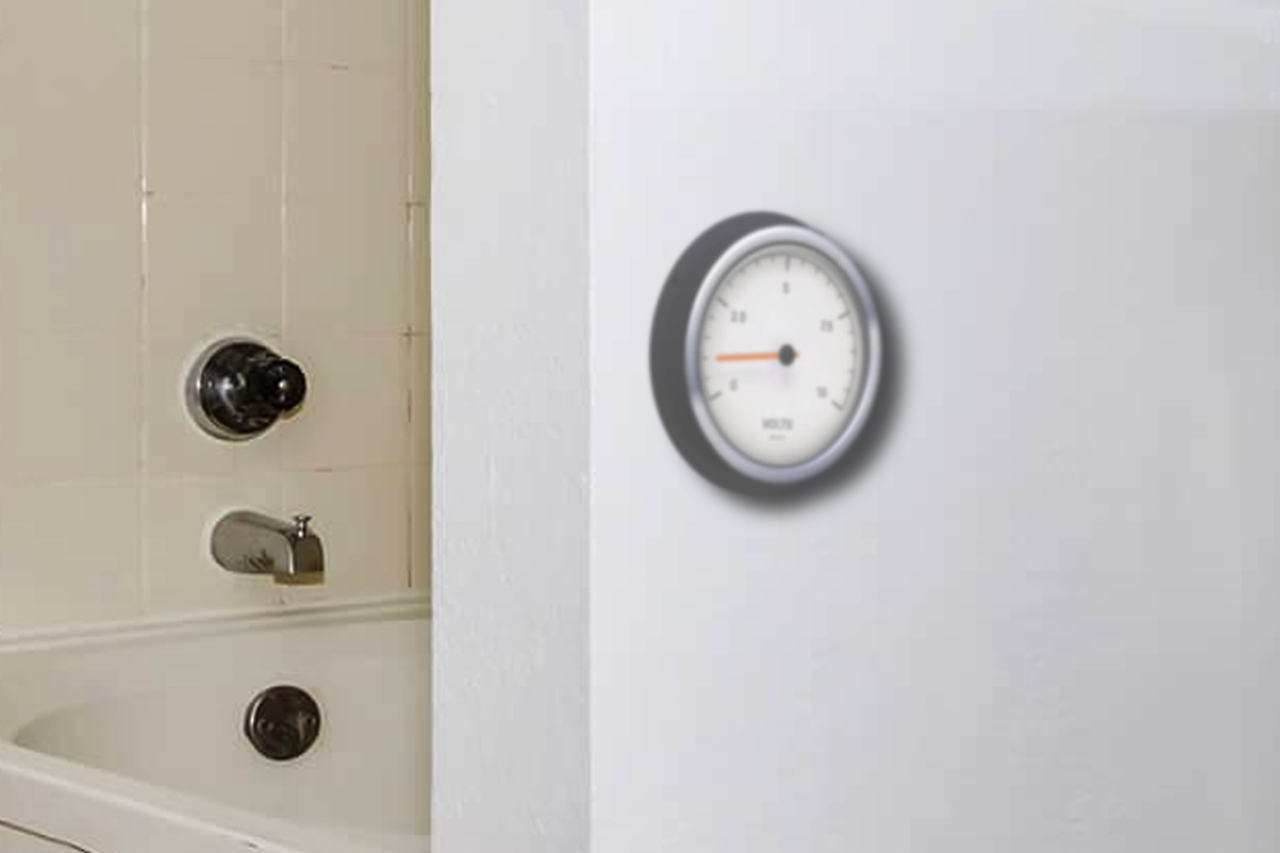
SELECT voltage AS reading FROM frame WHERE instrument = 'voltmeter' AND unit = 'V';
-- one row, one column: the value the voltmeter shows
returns 1 V
